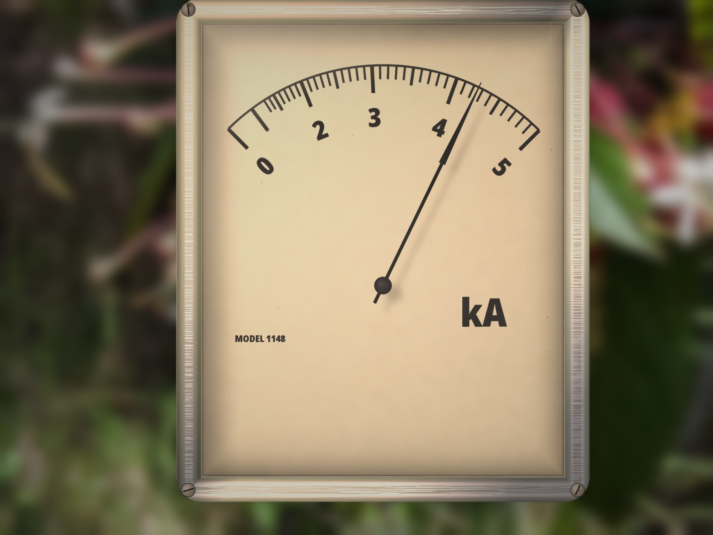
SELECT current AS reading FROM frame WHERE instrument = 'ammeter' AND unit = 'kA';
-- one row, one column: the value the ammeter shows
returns 4.25 kA
